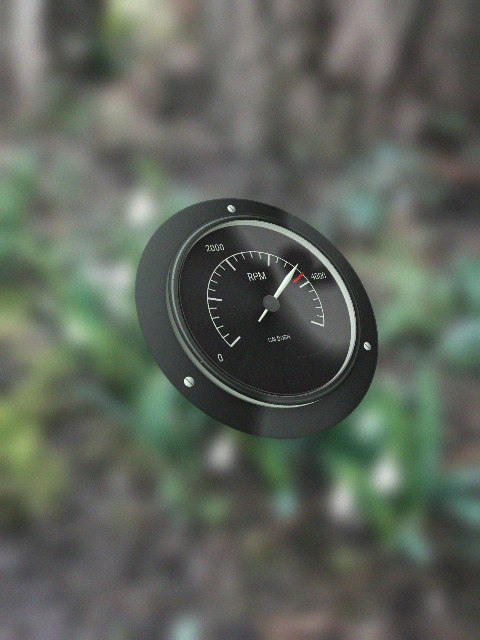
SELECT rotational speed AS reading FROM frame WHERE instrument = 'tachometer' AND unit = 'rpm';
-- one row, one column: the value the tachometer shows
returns 3600 rpm
